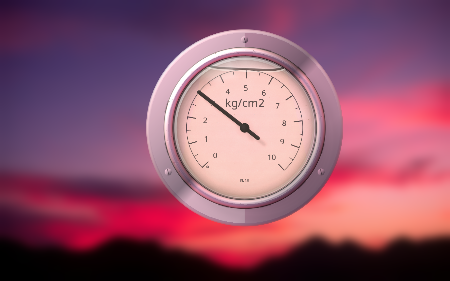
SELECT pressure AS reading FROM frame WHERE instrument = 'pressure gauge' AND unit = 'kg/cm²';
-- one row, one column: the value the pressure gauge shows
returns 3 kg/cm²
